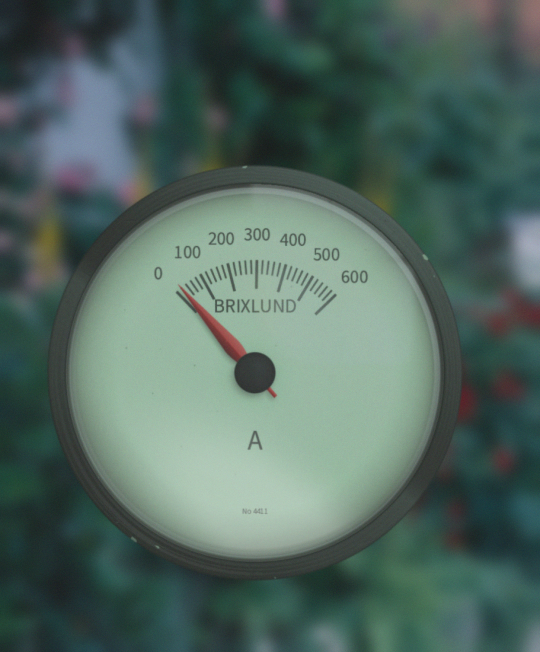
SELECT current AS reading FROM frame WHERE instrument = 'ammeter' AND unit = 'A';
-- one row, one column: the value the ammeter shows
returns 20 A
